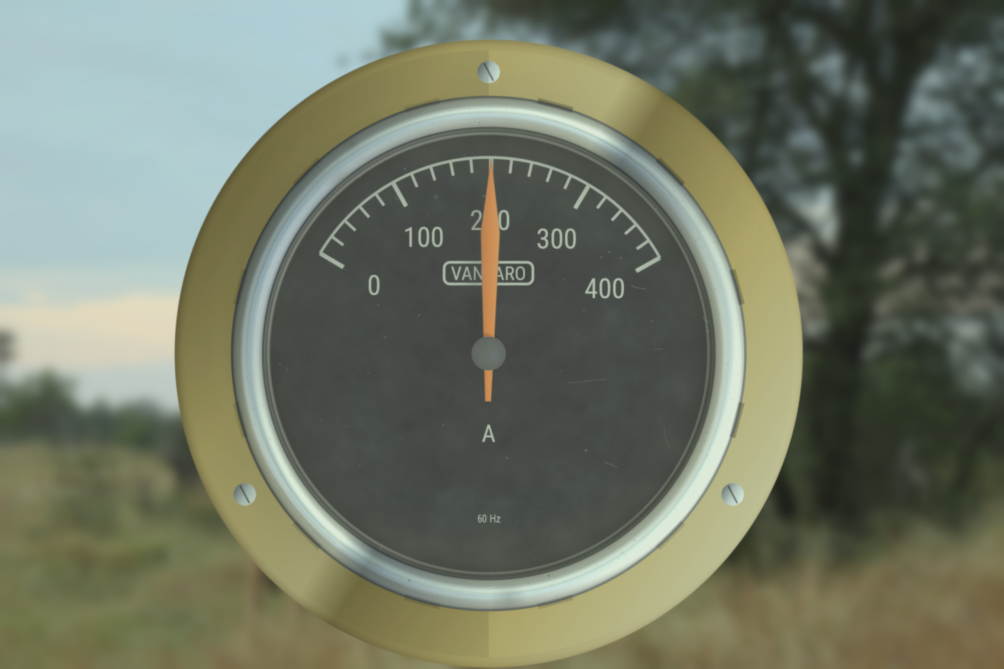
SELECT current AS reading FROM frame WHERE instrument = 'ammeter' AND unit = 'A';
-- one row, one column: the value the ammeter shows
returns 200 A
